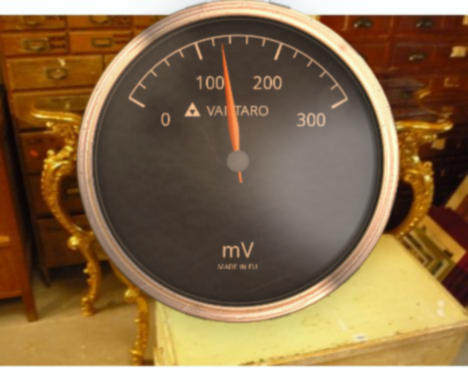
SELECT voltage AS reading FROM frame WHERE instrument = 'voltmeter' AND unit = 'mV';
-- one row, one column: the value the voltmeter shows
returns 130 mV
